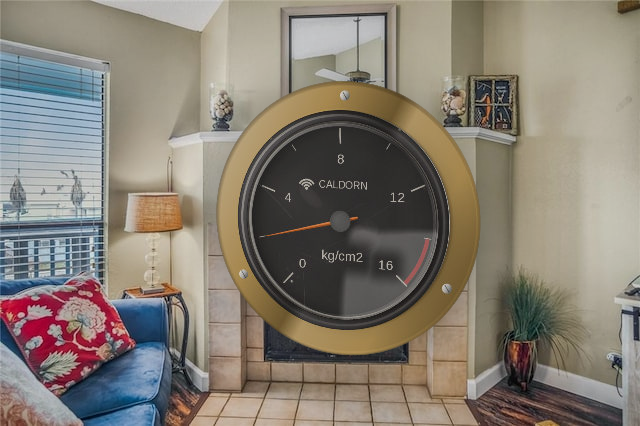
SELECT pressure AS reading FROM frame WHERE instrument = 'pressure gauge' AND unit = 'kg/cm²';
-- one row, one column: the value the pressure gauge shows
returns 2 kg/cm²
